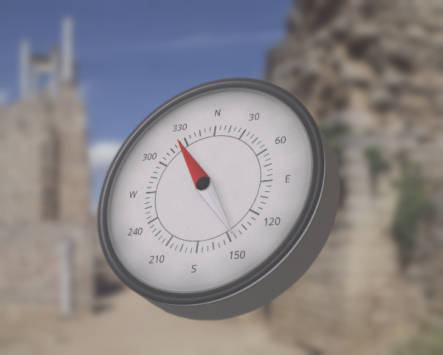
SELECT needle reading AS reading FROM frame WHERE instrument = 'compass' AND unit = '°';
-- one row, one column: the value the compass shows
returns 325 °
